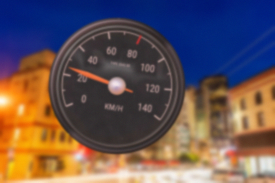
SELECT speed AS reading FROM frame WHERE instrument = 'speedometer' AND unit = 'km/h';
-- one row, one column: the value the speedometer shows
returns 25 km/h
